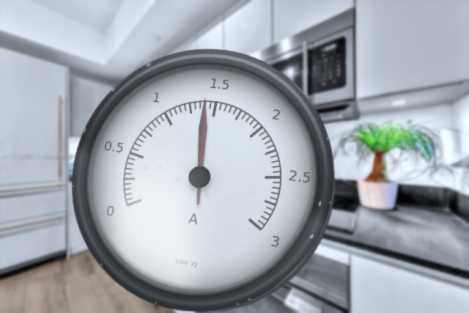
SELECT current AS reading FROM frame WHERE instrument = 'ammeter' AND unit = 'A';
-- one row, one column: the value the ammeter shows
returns 1.4 A
